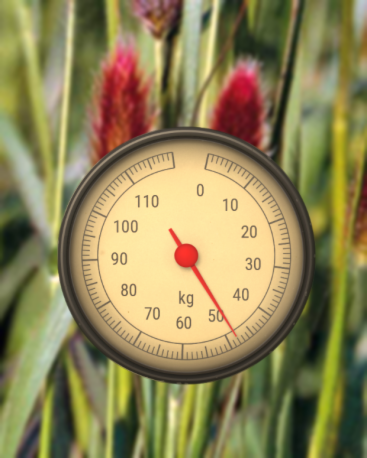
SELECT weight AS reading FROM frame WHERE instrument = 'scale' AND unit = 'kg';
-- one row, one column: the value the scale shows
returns 48 kg
